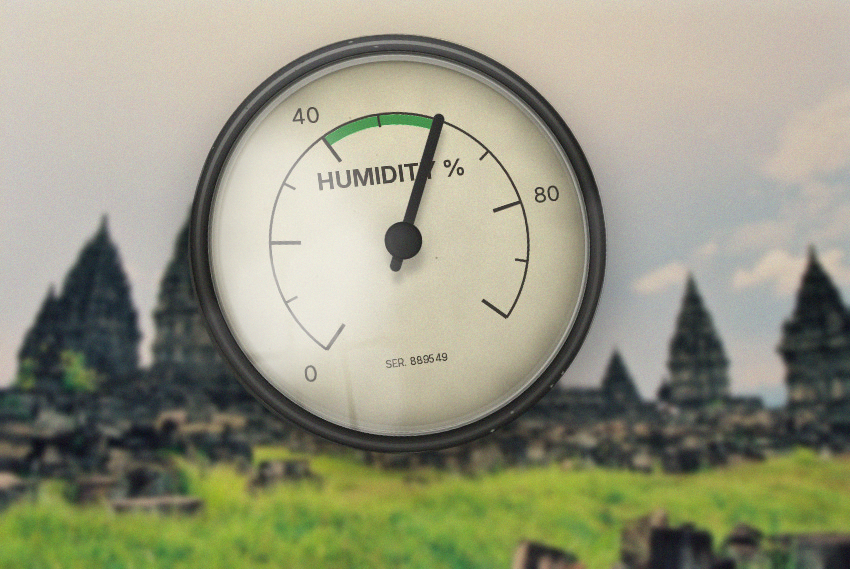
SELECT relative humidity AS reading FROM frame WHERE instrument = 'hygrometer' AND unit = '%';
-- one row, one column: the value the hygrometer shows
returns 60 %
